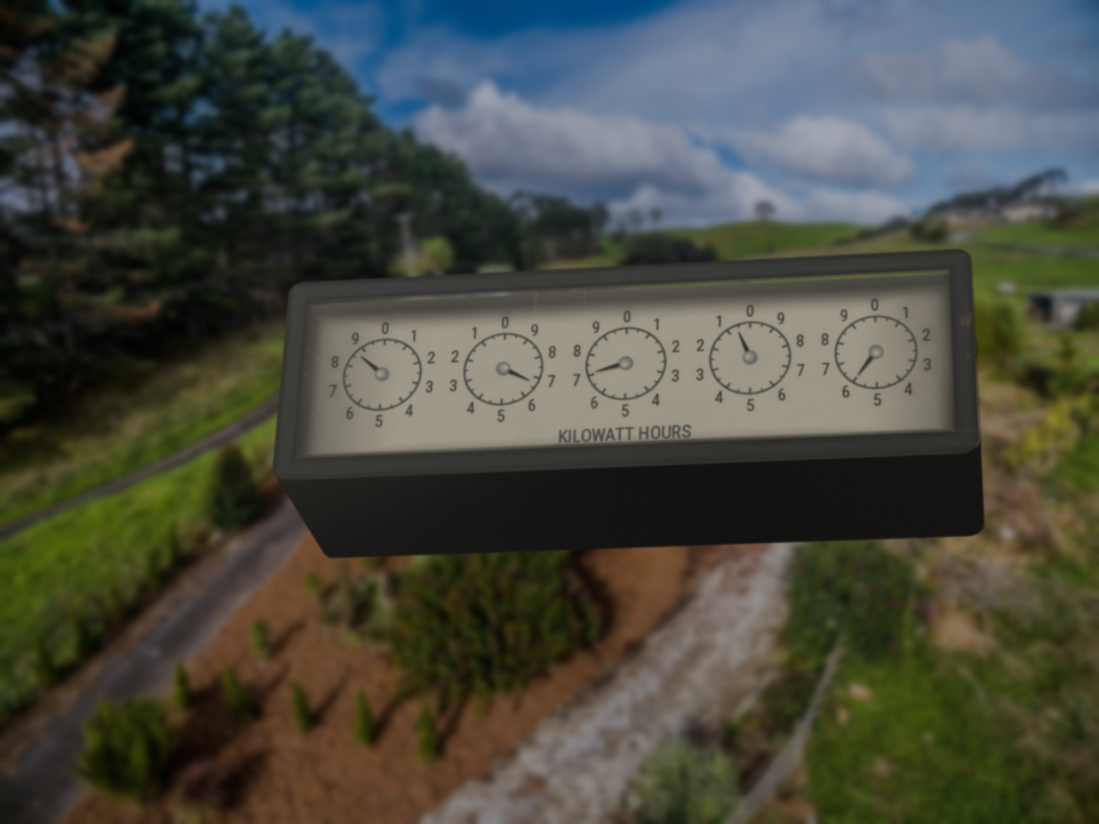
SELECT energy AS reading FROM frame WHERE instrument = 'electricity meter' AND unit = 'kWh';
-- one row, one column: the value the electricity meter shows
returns 86706 kWh
